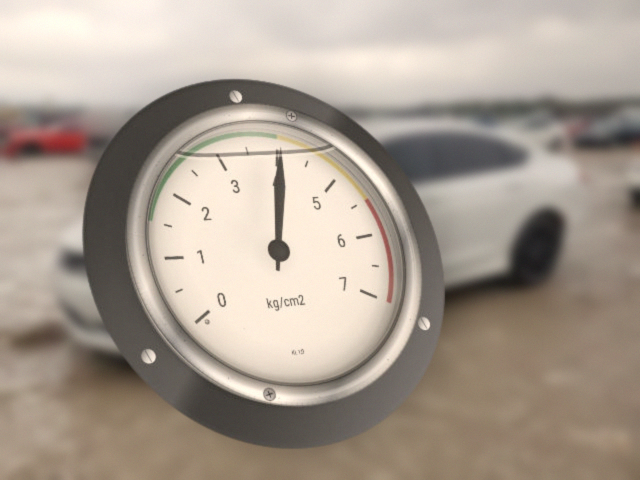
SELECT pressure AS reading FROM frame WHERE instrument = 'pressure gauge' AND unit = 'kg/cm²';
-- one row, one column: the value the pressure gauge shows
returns 4 kg/cm²
